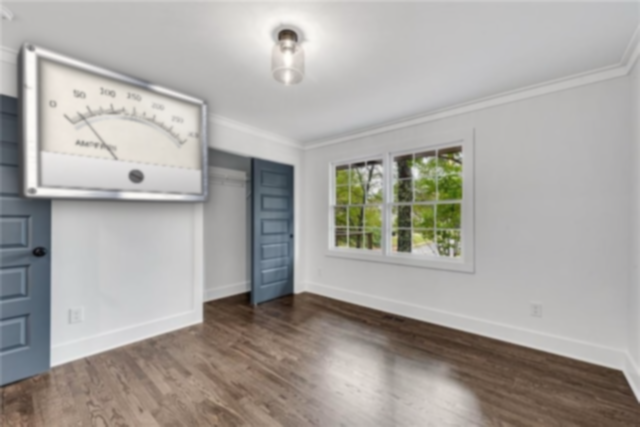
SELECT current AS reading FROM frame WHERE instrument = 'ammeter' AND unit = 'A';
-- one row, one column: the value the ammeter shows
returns 25 A
